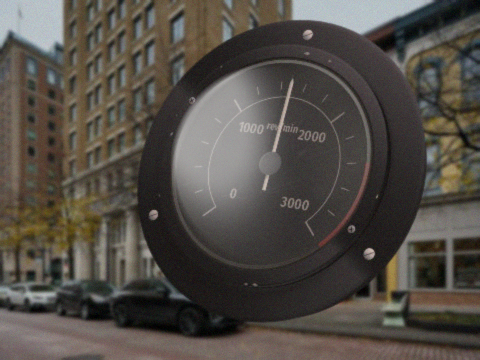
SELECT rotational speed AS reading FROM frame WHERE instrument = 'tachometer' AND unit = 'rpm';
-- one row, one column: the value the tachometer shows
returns 1500 rpm
